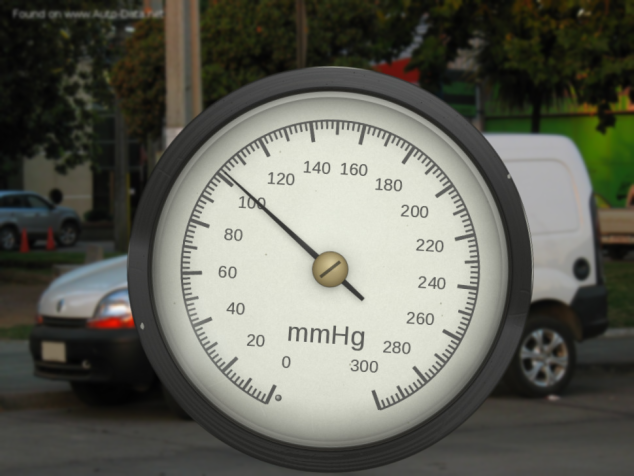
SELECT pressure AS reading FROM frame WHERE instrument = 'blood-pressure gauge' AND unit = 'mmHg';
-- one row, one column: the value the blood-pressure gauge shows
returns 102 mmHg
